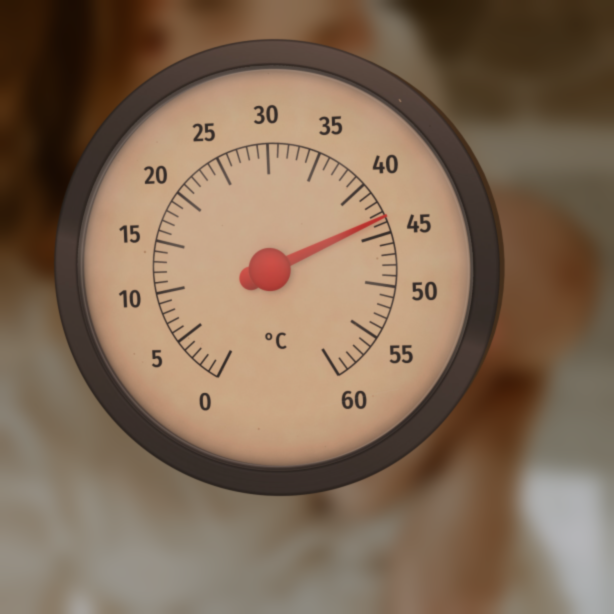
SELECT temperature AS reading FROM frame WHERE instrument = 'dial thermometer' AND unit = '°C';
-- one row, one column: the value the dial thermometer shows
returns 43.5 °C
